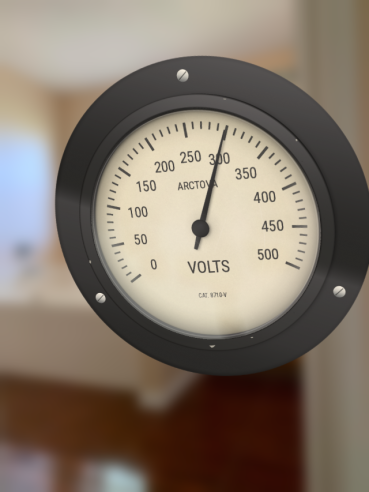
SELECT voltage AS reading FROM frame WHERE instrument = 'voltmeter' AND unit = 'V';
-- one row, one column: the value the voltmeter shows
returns 300 V
